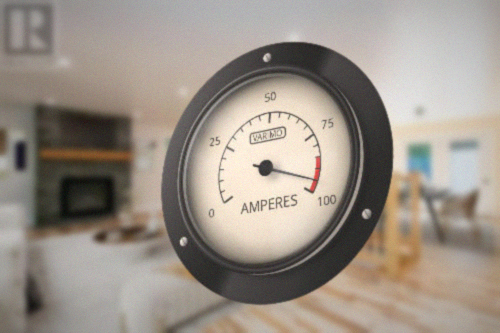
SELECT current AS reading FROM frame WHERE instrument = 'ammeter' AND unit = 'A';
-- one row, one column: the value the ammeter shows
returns 95 A
